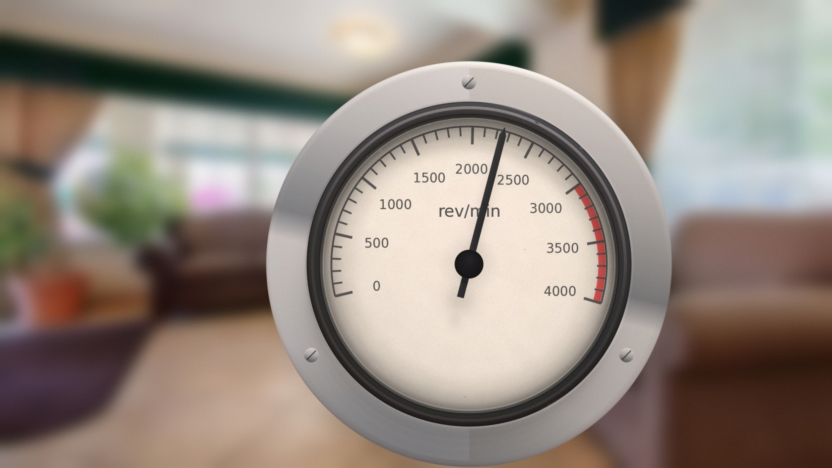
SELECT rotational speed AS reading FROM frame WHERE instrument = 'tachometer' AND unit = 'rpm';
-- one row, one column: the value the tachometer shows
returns 2250 rpm
